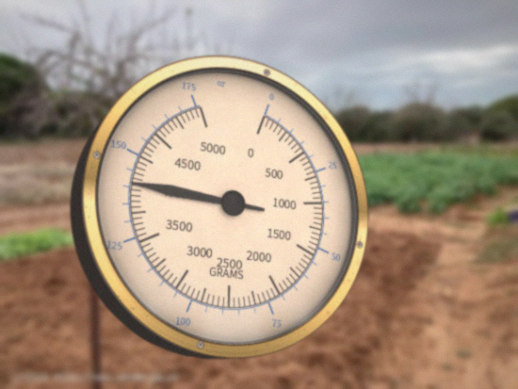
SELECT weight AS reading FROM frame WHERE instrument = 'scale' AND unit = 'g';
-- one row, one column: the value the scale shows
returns 4000 g
